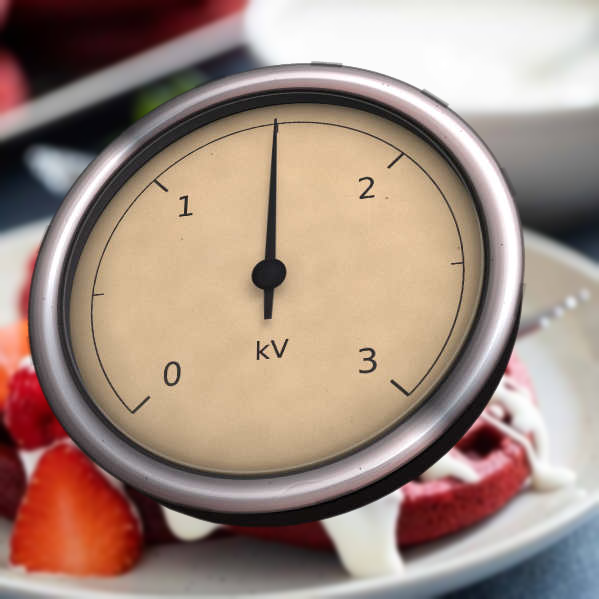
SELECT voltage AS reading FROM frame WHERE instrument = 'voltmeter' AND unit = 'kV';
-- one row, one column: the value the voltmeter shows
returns 1.5 kV
